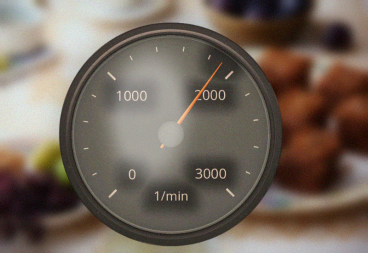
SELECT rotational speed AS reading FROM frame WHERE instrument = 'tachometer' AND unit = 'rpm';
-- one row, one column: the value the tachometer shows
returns 1900 rpm
